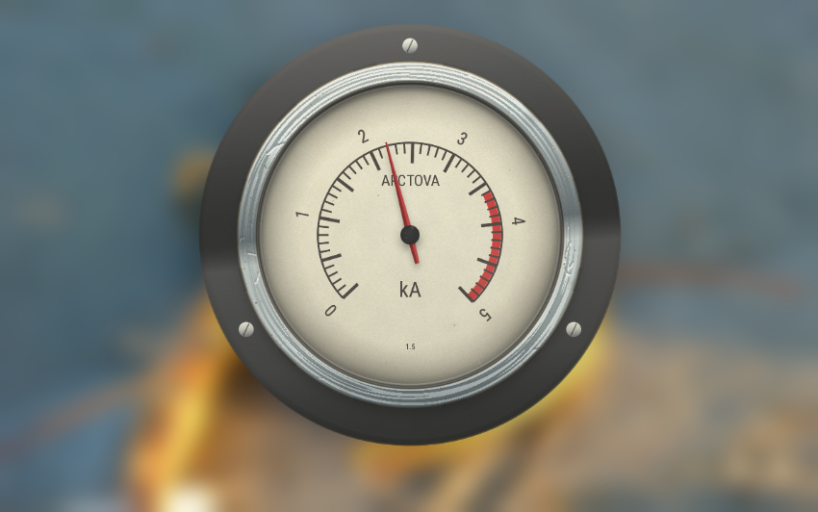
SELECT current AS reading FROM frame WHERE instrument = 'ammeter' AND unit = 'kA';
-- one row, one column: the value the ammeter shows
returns 2.2 kA
